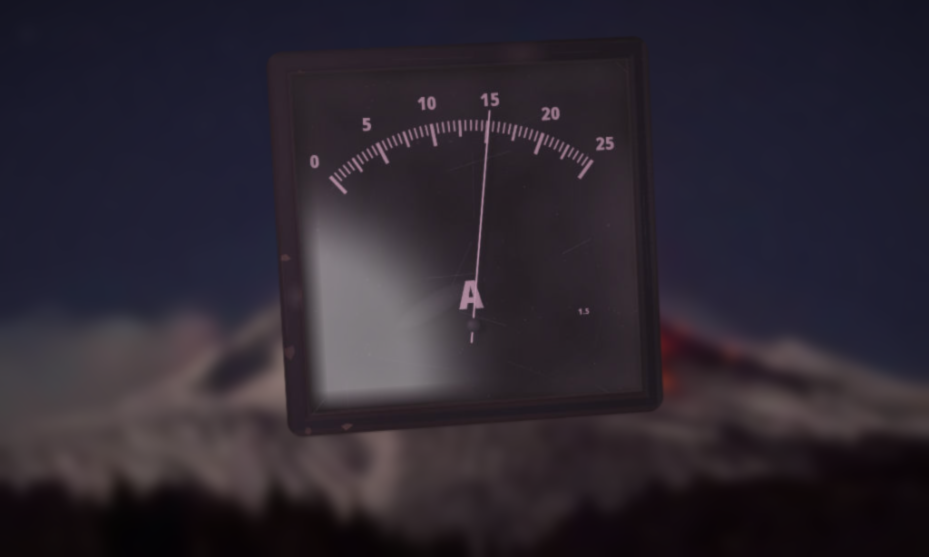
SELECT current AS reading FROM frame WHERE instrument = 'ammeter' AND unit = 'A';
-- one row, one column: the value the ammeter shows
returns 15 A
